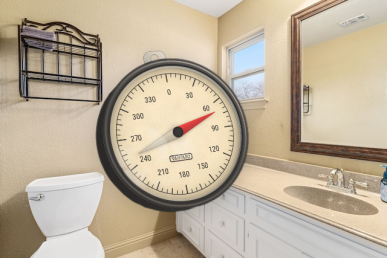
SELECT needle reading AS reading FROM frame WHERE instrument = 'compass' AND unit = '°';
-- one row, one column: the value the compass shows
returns 70 °
